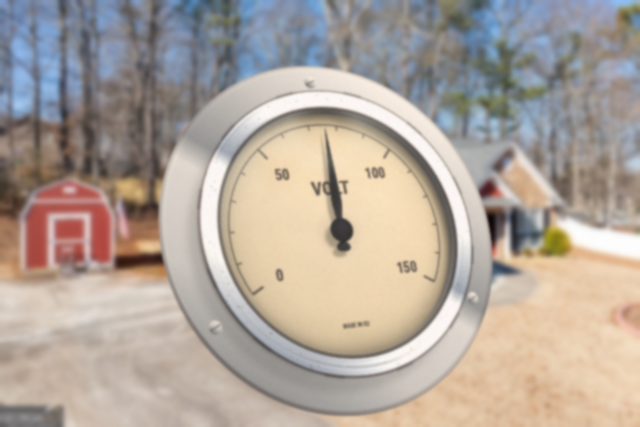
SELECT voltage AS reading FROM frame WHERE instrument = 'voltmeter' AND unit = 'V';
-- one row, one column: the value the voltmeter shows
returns 75 V
